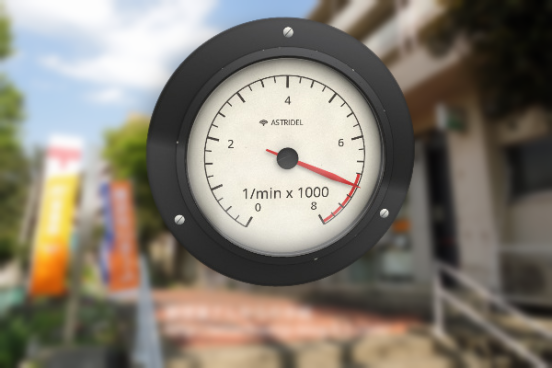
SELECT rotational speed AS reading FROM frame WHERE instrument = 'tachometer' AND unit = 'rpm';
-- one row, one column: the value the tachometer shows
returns 7000 rpm
